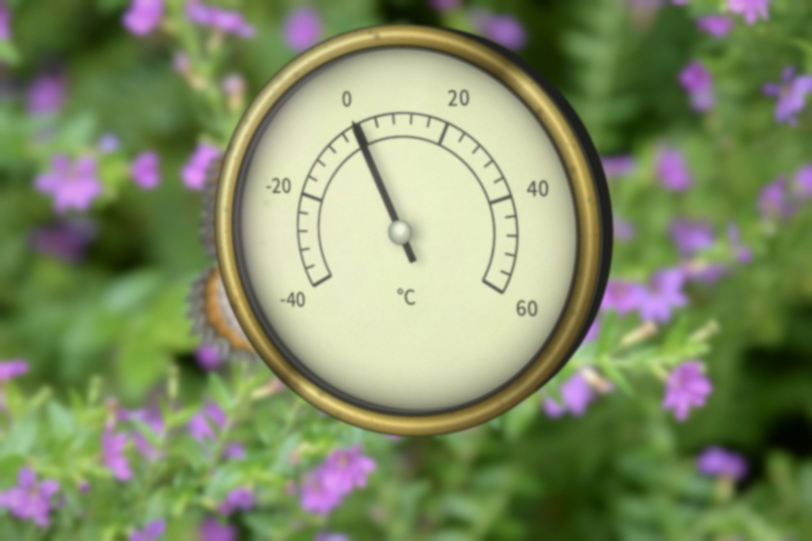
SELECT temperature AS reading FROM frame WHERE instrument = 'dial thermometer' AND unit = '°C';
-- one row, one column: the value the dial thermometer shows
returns 0 °C
